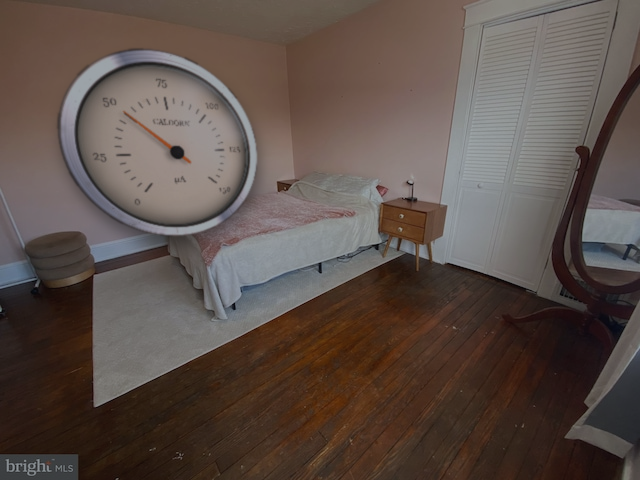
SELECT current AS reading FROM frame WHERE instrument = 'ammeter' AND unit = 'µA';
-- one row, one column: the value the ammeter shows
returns 50 µA
